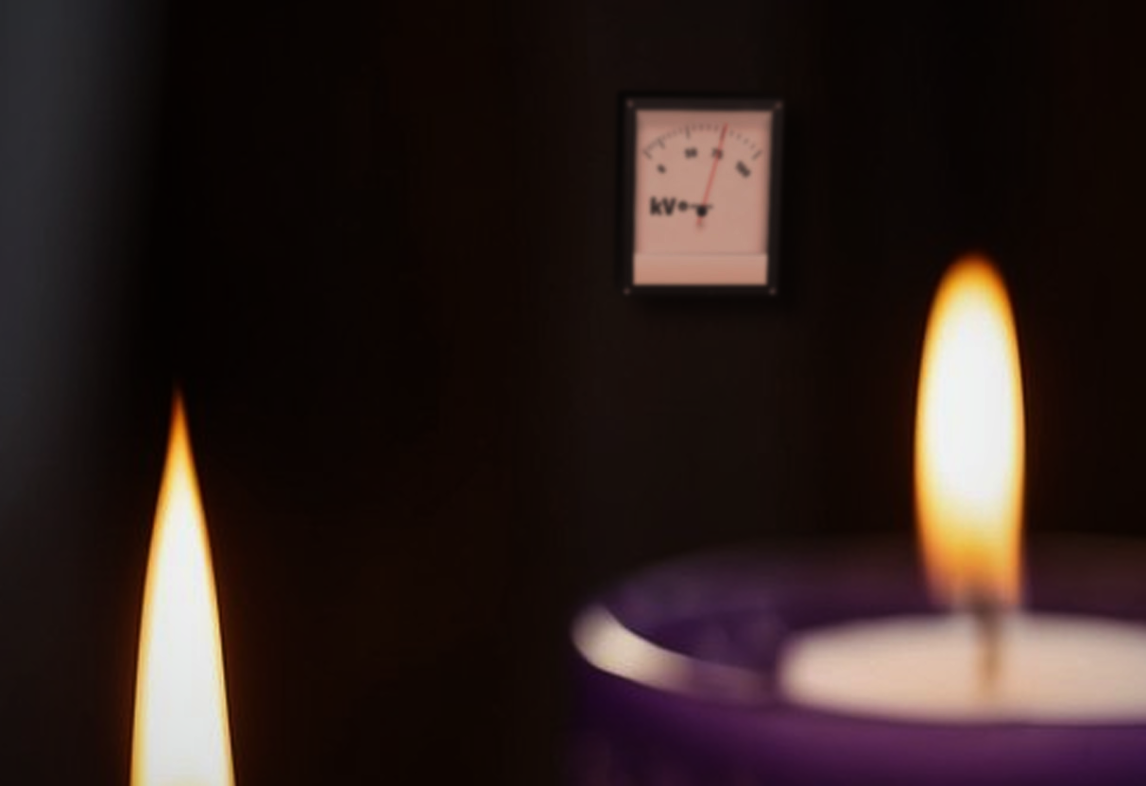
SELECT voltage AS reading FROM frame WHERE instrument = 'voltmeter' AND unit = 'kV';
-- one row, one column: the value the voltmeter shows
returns 75 kV
